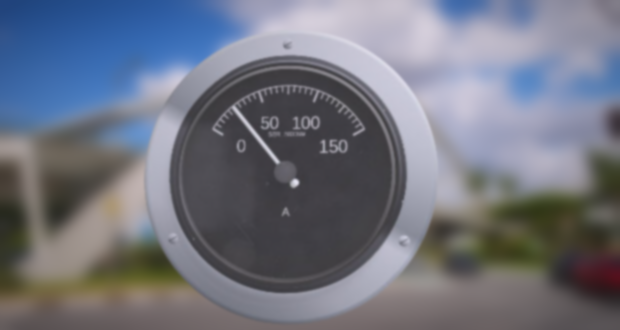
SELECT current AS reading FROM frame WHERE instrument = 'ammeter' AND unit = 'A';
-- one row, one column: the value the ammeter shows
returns 25 A
